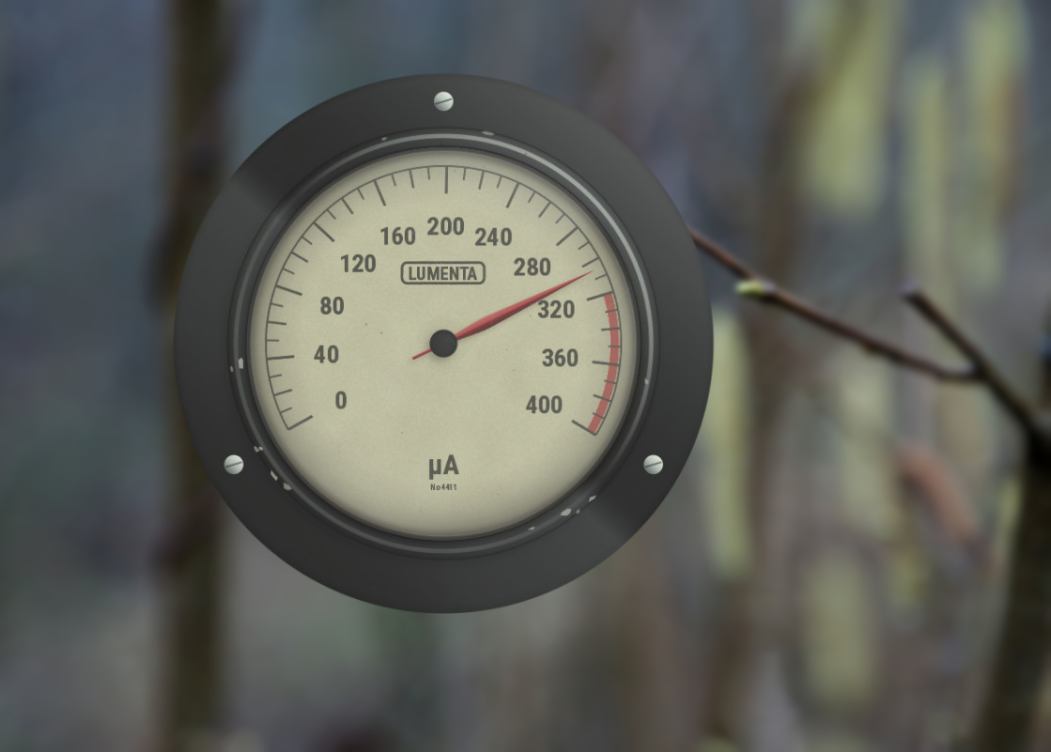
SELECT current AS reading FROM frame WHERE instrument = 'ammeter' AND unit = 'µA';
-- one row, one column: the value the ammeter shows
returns 305 µA
